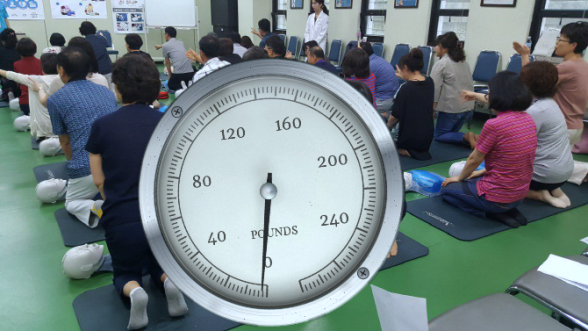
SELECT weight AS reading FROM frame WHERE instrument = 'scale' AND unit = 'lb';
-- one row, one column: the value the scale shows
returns 2 lb
